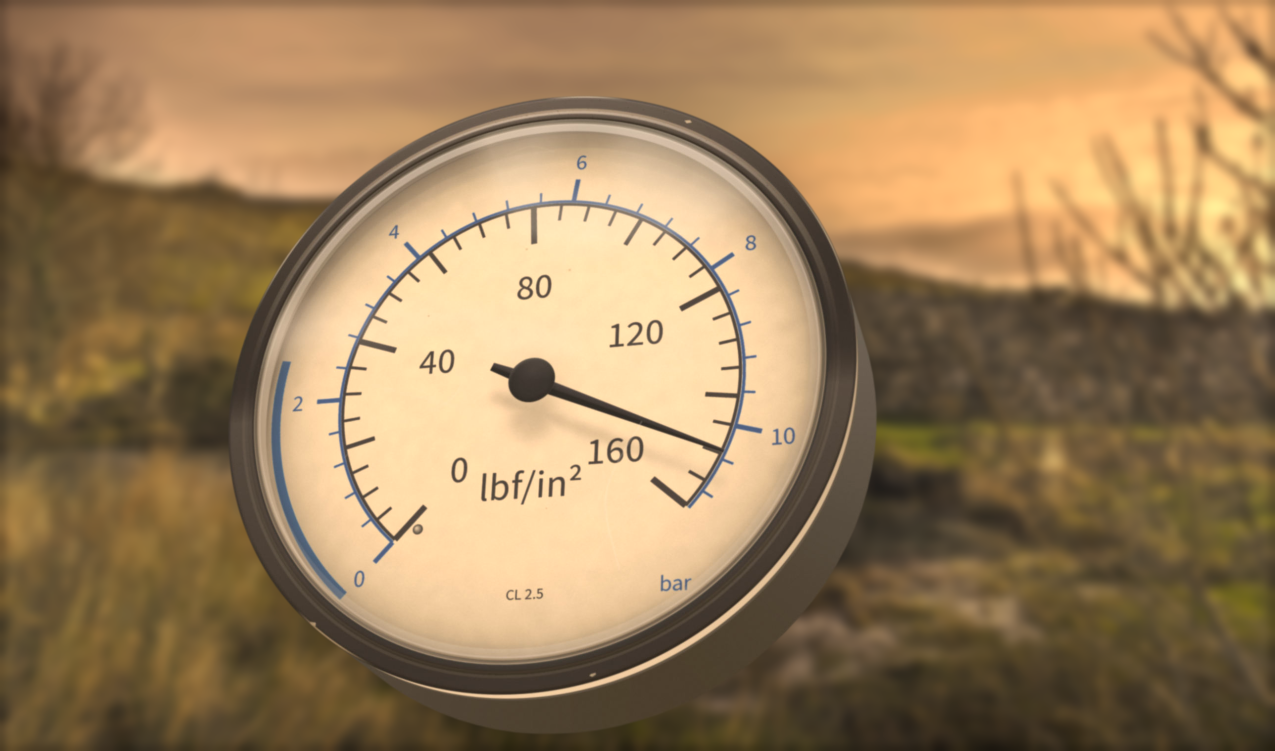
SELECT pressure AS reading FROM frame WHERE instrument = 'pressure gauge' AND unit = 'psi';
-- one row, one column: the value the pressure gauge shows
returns 150 psi
